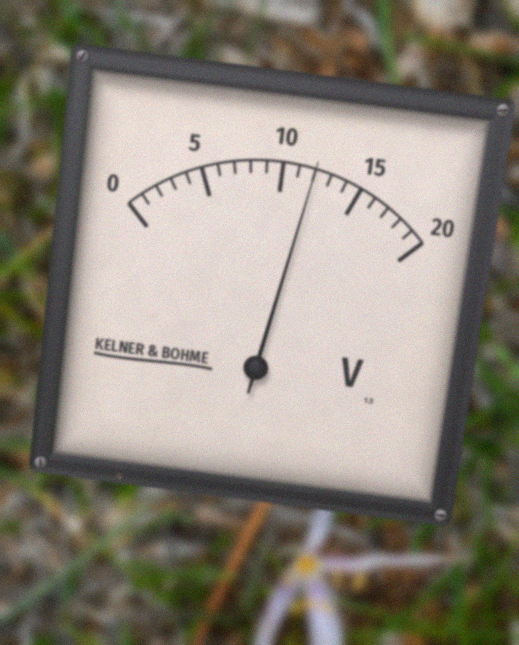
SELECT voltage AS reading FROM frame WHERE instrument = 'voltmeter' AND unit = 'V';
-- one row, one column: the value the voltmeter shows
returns 12 V
